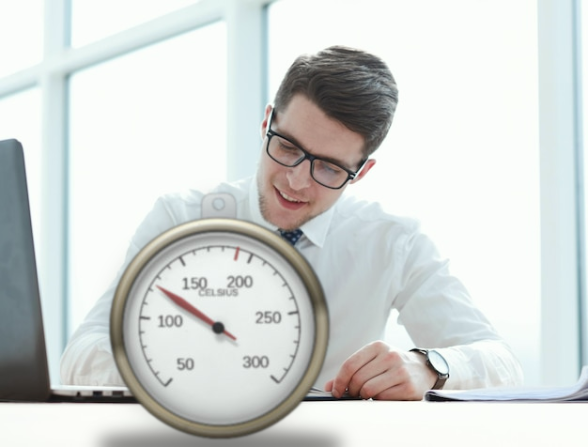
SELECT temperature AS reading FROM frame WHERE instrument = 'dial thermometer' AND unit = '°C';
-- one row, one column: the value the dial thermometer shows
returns 125 °C
